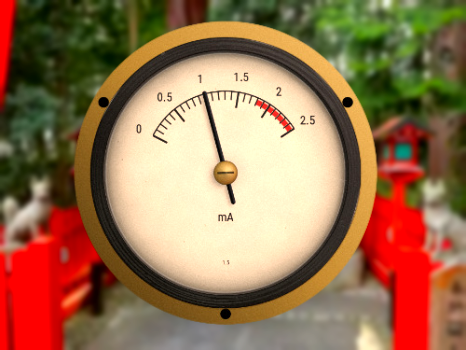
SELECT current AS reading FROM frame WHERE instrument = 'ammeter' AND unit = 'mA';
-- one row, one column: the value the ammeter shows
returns 1 mA
